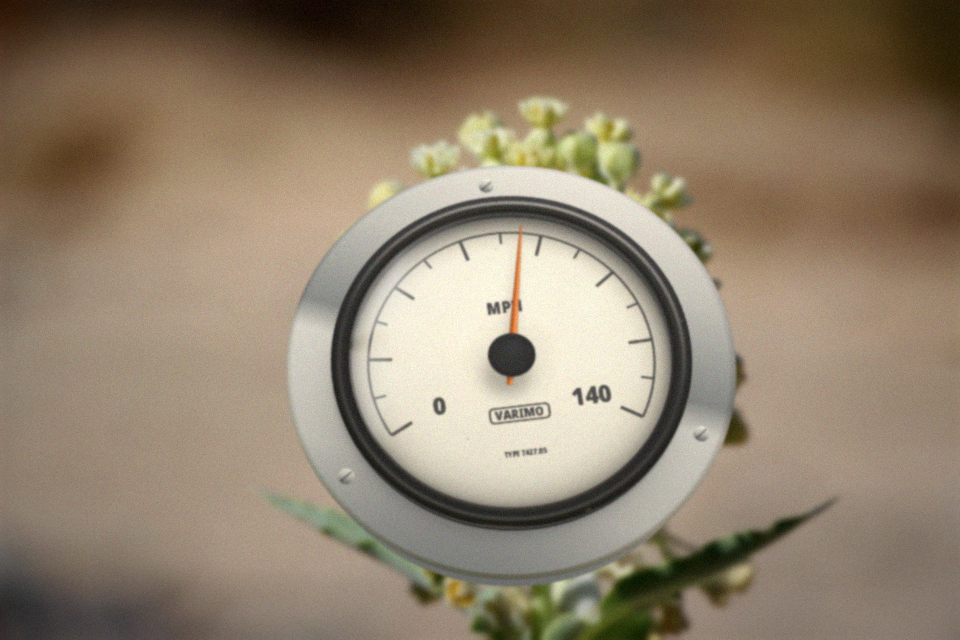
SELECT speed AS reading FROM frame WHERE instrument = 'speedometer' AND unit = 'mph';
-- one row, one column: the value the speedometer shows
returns 75 mph
